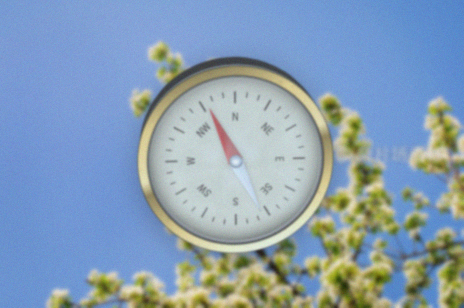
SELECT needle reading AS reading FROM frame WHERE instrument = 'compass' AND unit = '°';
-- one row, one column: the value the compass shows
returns 335 °
